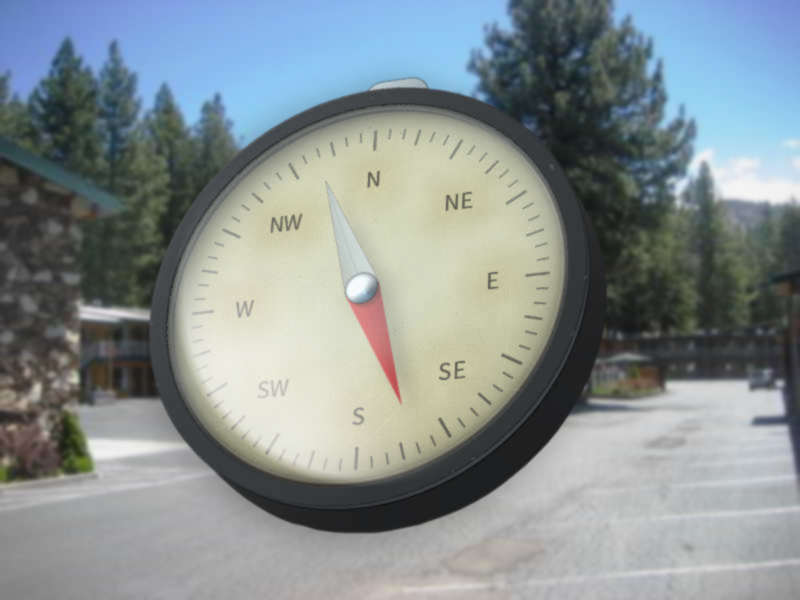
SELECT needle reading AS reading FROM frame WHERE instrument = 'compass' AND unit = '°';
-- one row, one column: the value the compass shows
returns 160 °
